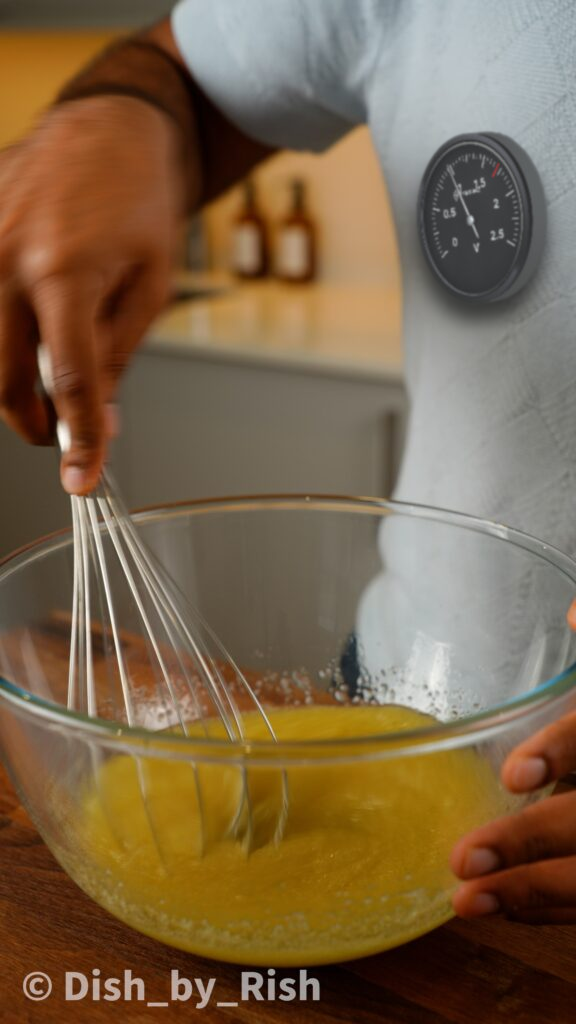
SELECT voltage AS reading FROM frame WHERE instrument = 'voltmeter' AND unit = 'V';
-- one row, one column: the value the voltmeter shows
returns 1 V
